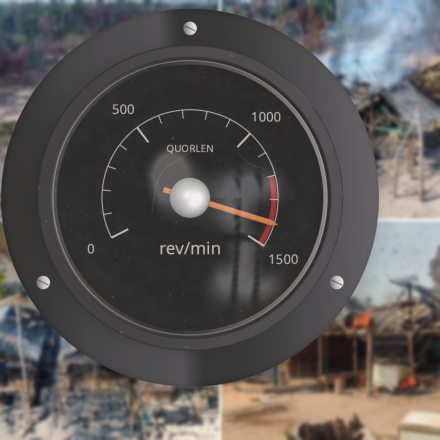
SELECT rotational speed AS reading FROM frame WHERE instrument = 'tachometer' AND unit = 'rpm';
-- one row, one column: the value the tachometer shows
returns 1400 rpm
